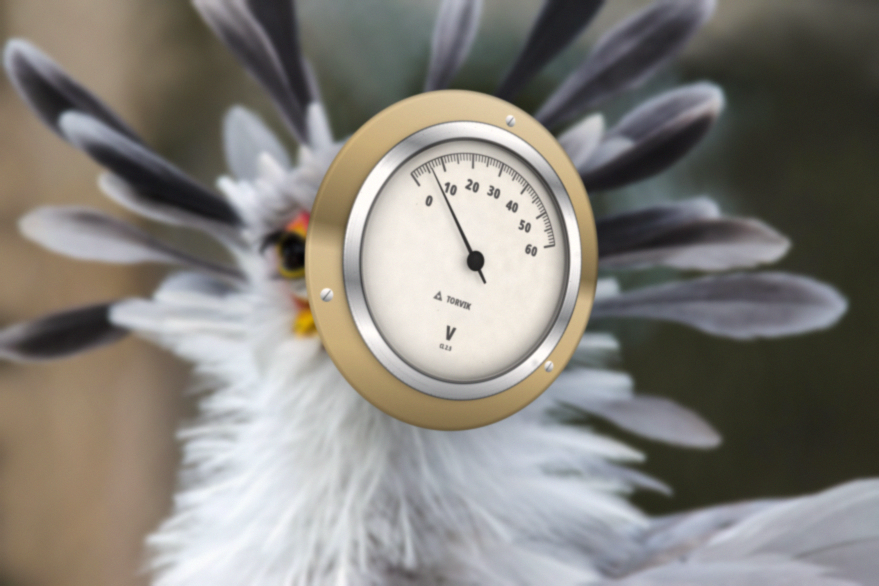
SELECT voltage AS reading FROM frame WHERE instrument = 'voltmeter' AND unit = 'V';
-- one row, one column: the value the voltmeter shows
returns 5 V
